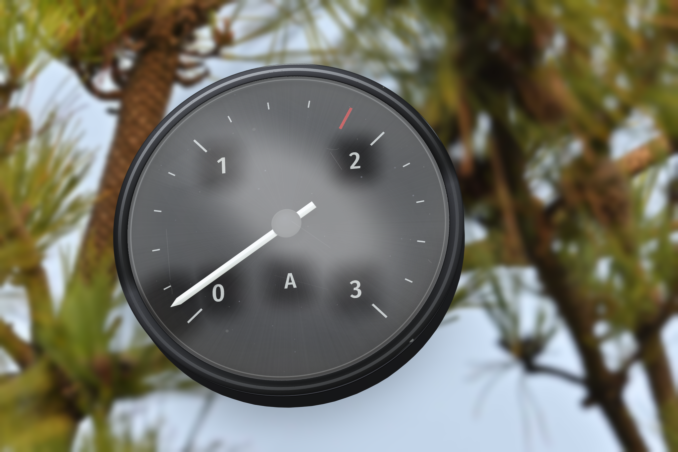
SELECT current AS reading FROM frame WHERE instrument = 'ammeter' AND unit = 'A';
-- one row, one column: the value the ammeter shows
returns 0.1 A
